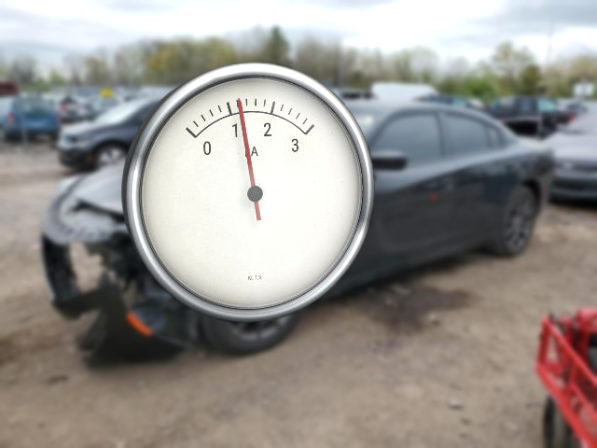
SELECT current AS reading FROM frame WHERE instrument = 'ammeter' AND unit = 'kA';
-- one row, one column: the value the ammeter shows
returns 1.2 kA
